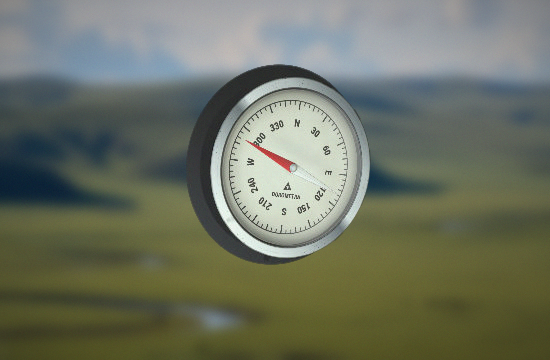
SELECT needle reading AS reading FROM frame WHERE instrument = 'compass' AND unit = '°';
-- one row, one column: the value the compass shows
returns 290 °
